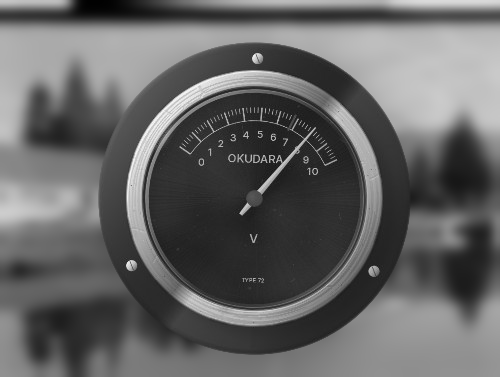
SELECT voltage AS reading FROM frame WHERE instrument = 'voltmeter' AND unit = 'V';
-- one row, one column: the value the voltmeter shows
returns 8 V
